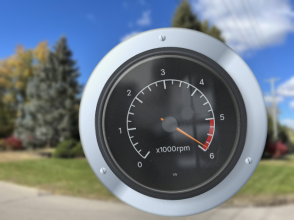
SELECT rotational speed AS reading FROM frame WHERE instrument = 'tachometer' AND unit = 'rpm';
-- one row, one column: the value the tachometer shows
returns 5875 rpm
